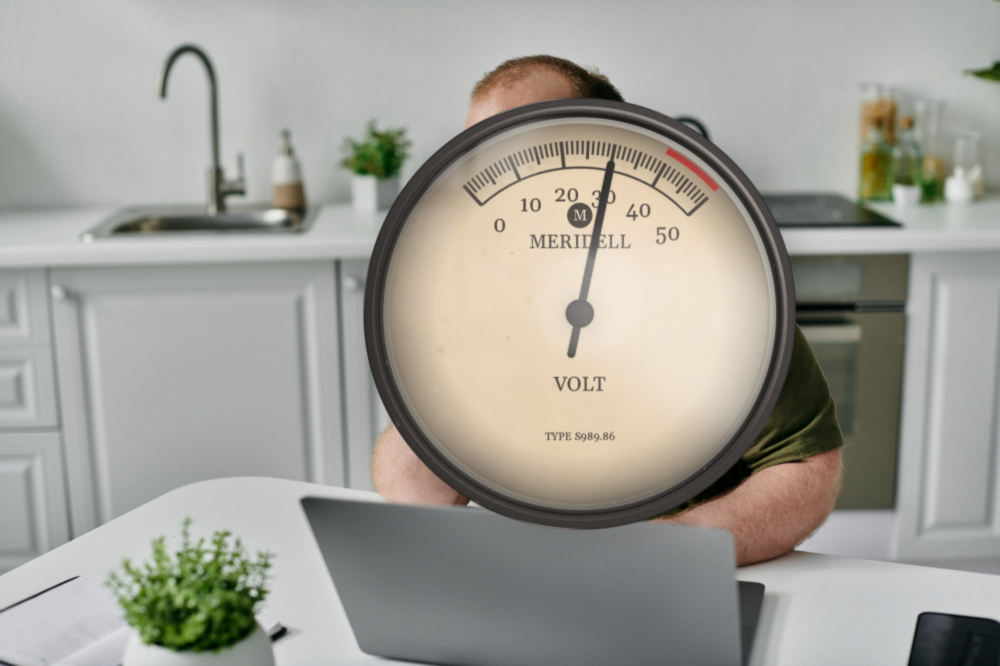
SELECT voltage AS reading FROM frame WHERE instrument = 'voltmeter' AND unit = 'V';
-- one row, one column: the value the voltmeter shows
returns 30 V
